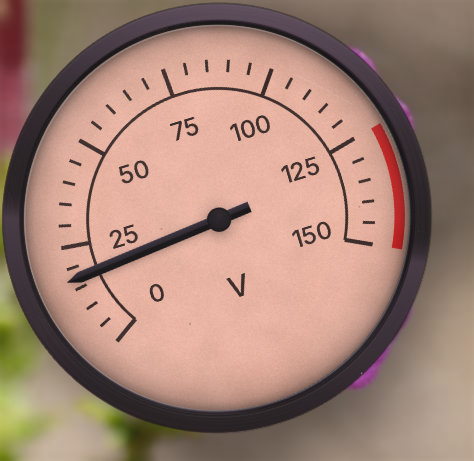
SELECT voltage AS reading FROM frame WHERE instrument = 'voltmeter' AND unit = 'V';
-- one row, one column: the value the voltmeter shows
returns 17.5 V
